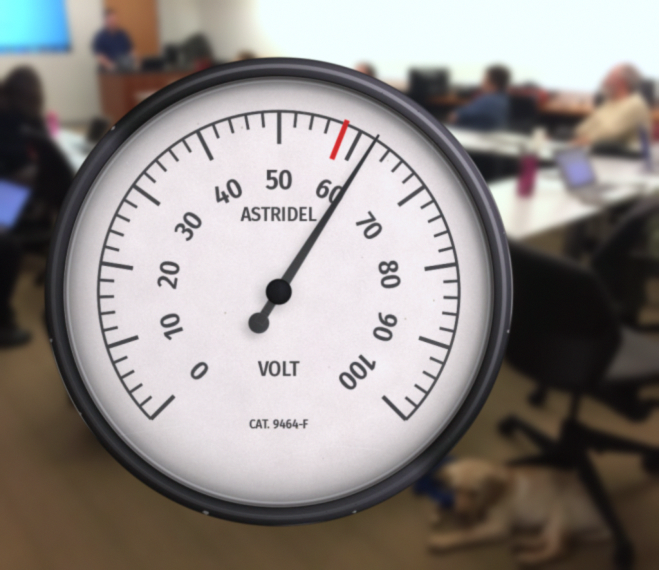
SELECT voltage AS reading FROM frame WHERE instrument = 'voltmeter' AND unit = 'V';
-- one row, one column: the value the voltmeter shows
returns 62 V
